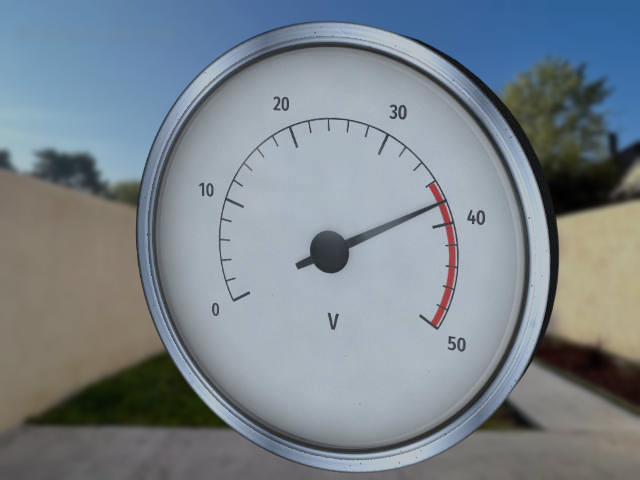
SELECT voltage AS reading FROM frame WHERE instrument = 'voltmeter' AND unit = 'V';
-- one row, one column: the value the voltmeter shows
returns 38 V
